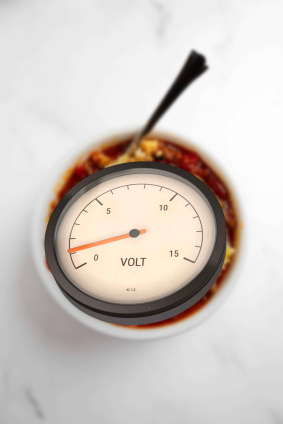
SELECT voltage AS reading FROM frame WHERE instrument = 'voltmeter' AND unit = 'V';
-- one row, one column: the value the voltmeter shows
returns 1 V
